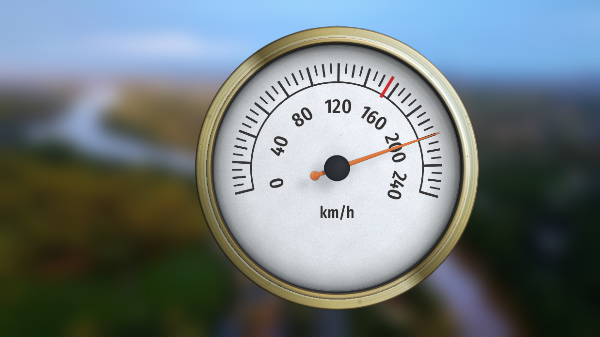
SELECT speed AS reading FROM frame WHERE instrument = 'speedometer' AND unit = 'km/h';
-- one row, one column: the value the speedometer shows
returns 200 km/h
